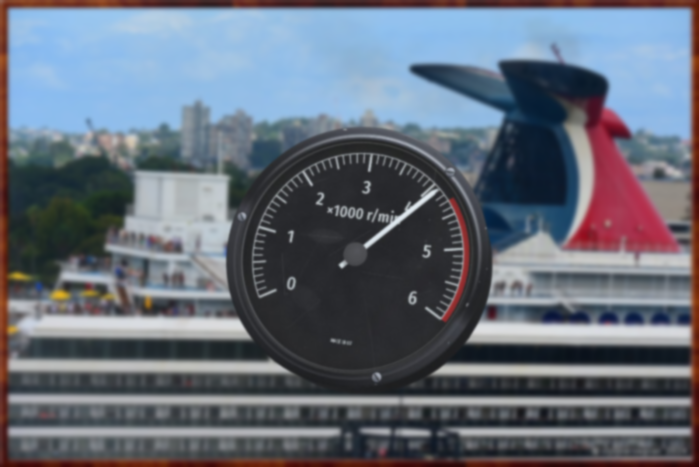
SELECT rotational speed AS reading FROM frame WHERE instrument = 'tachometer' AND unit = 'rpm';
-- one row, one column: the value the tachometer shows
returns 4100 rpm
